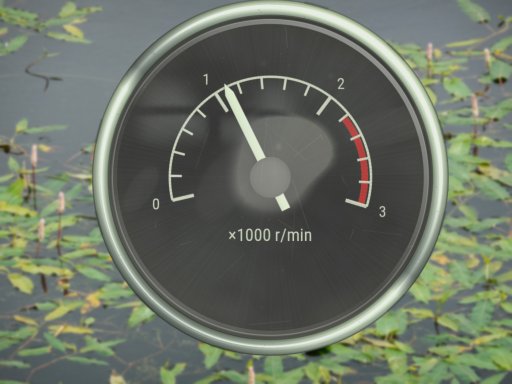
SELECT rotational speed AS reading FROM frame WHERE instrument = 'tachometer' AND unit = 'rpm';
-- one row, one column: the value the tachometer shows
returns 1100 rpm
